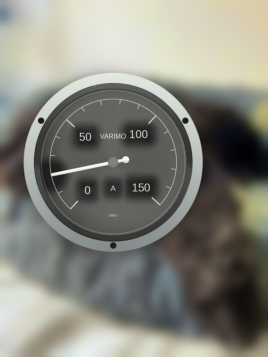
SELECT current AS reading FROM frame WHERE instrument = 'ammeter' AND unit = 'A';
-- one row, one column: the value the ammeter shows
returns 20 A
